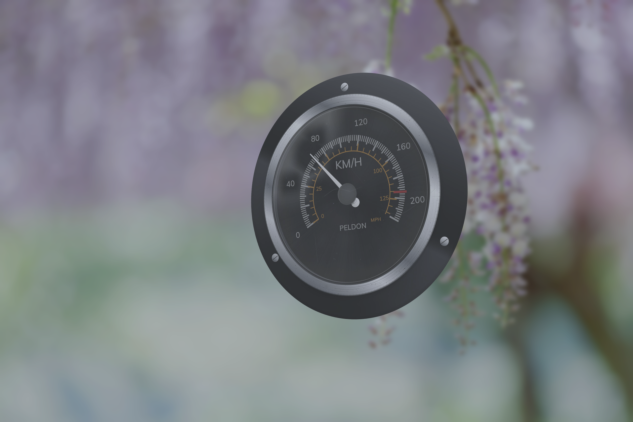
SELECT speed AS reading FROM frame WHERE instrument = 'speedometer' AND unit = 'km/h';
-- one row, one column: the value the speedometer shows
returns 70 km/h
